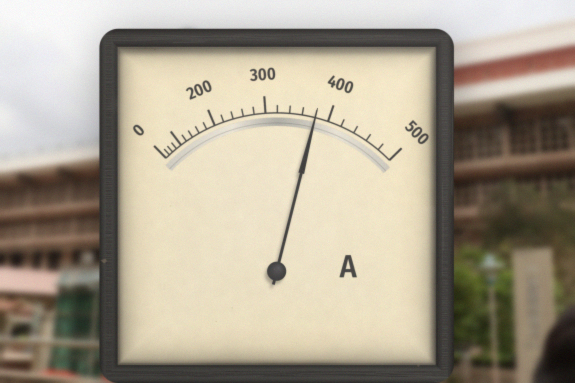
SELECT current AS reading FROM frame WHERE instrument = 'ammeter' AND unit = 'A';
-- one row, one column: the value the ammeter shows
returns 380 A
